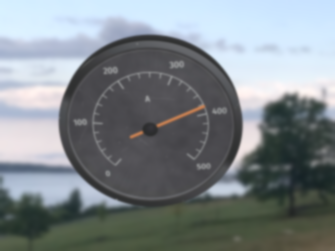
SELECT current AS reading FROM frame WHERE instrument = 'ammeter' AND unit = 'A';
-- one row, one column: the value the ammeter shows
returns 380 A
